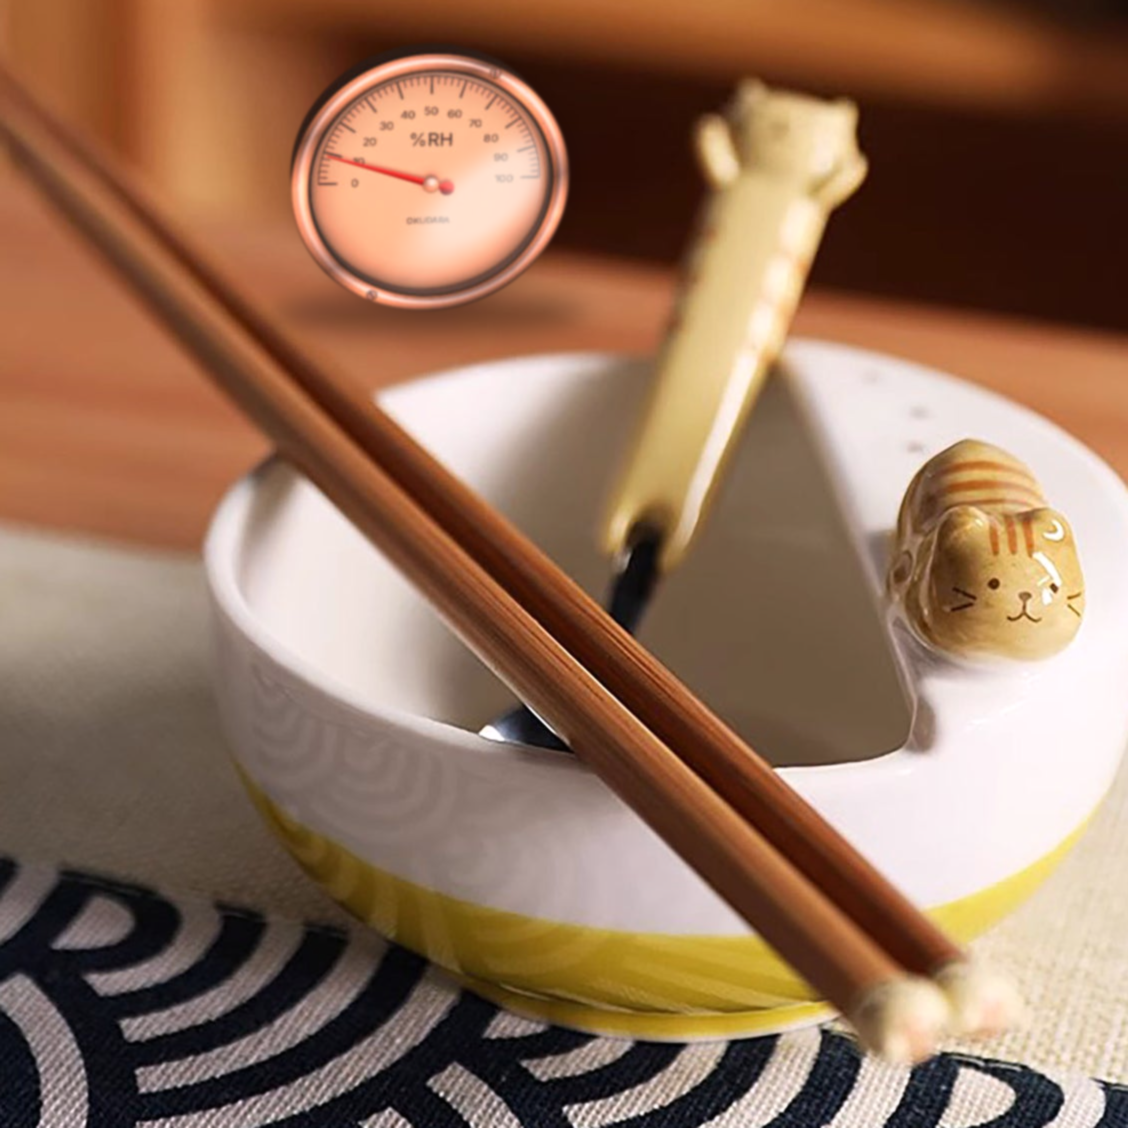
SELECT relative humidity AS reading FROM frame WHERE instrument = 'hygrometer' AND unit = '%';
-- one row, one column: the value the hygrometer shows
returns 10 %
